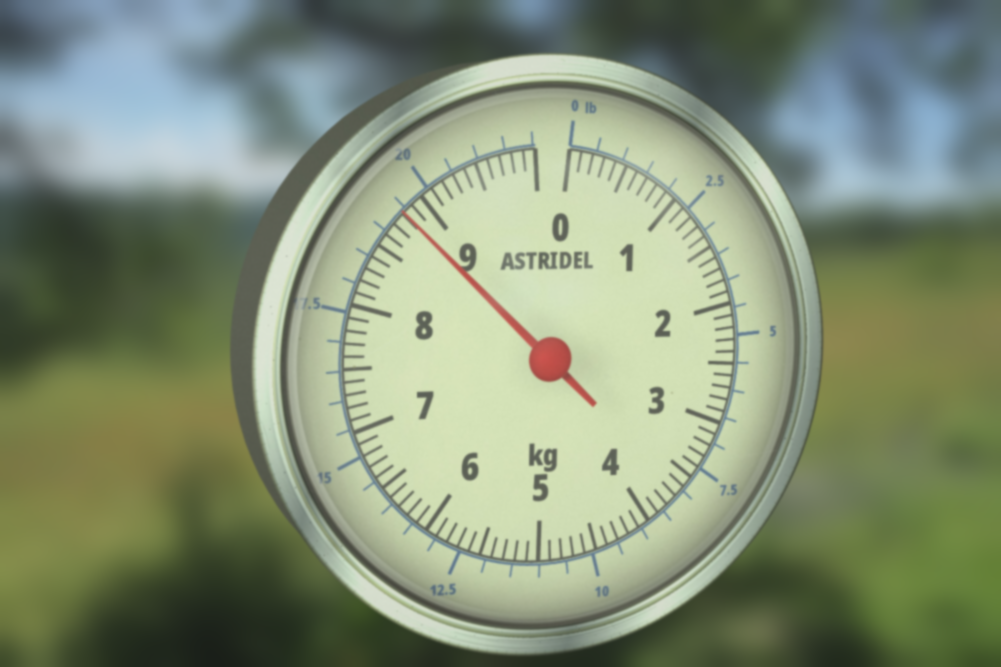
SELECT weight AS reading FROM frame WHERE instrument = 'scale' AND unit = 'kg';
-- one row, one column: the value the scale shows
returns 8.8 kg
